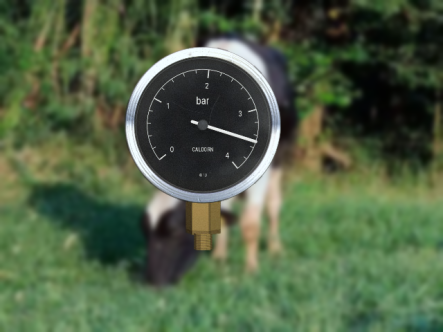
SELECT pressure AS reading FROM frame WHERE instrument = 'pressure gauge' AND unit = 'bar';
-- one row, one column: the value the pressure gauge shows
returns 3.5 bar
